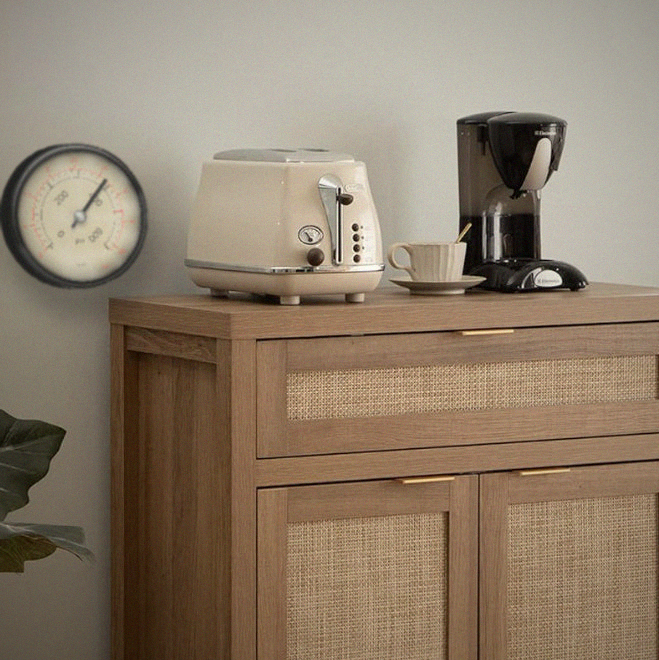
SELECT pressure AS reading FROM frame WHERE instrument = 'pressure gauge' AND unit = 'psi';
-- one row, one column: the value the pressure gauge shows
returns 380 psi
